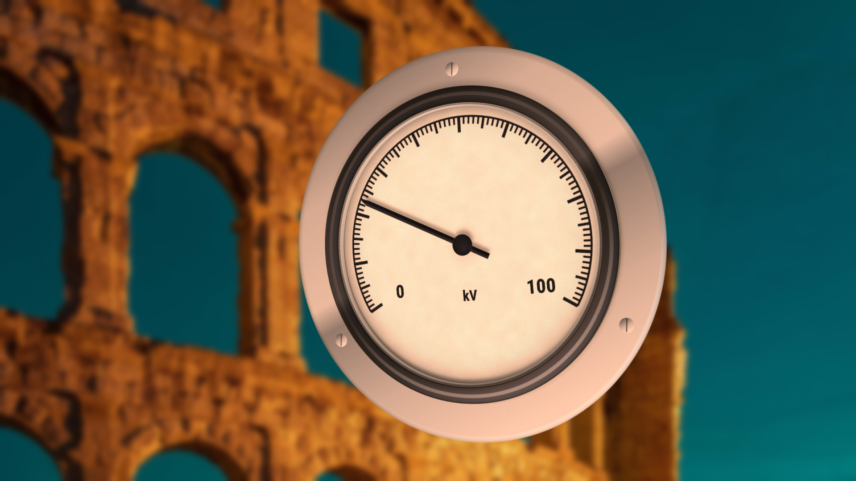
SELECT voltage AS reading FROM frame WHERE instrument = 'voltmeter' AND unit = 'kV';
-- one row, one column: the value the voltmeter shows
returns 23 kV
